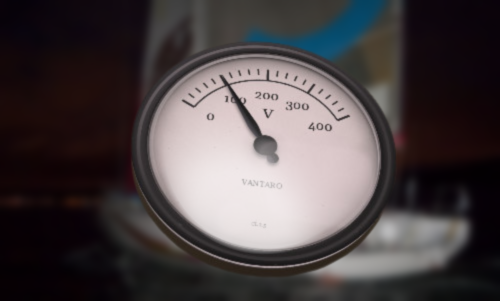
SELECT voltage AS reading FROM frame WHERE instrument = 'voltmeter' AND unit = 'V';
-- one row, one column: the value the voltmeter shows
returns 100 V
